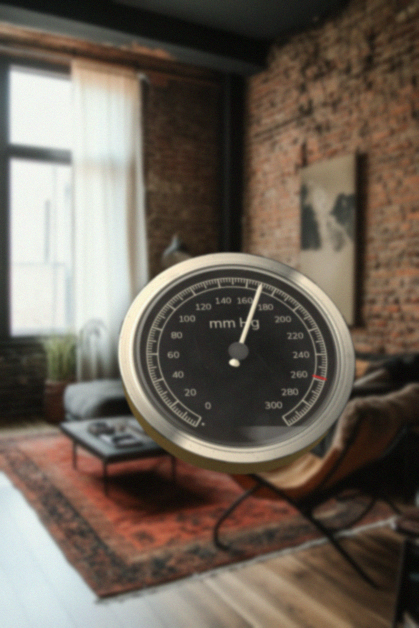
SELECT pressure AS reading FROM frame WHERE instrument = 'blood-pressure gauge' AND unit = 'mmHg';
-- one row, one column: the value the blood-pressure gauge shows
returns 170 mmHg
